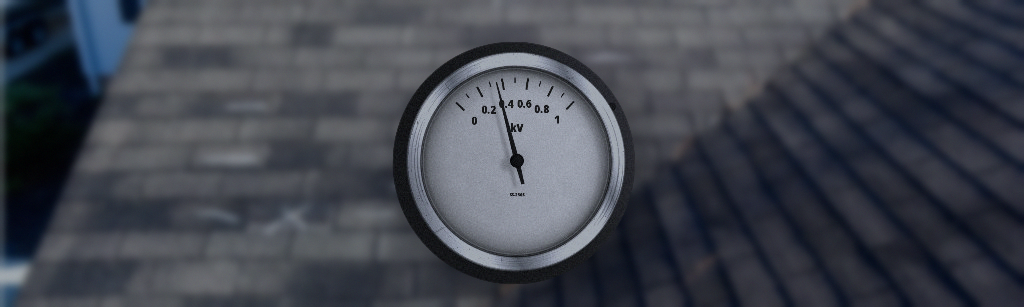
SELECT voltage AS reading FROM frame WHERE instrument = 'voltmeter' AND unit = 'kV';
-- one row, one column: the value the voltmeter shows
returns 0.35 kV
